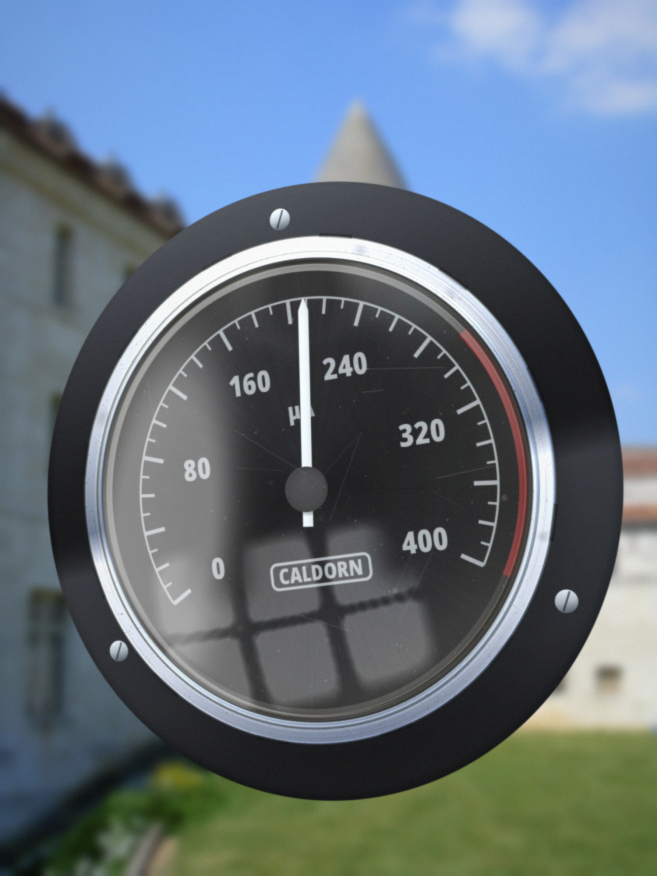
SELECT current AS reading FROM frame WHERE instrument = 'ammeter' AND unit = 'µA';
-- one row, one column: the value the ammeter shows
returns 210 µA
